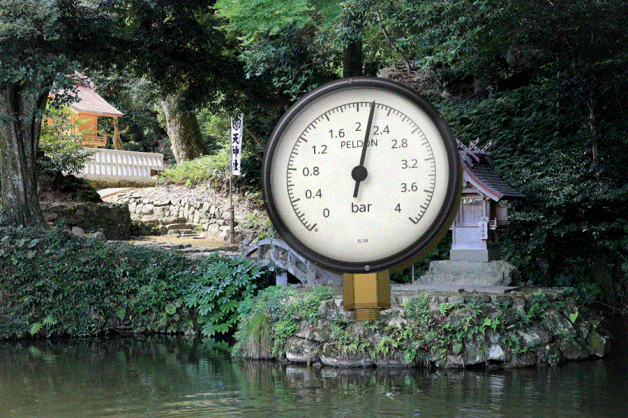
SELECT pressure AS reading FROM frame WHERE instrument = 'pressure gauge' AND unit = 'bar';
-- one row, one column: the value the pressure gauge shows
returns 2.2 bar
